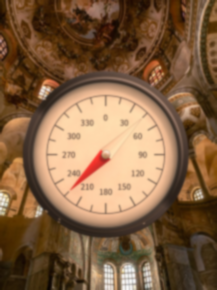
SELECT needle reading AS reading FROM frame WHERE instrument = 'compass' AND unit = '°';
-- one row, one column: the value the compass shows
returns 225 °
